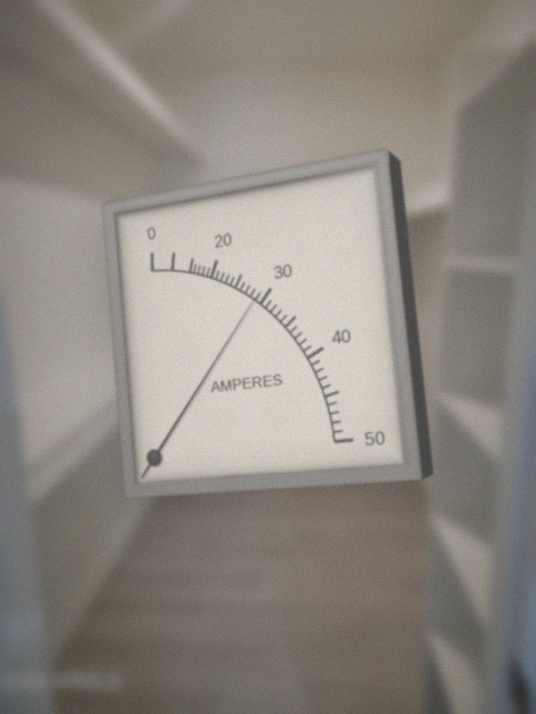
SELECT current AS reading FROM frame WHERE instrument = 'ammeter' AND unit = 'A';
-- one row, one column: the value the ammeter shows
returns 29 A
